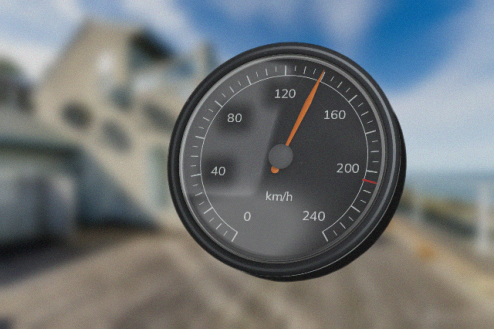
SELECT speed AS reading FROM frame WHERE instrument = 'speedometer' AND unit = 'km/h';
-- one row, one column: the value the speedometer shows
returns 140 km/h
